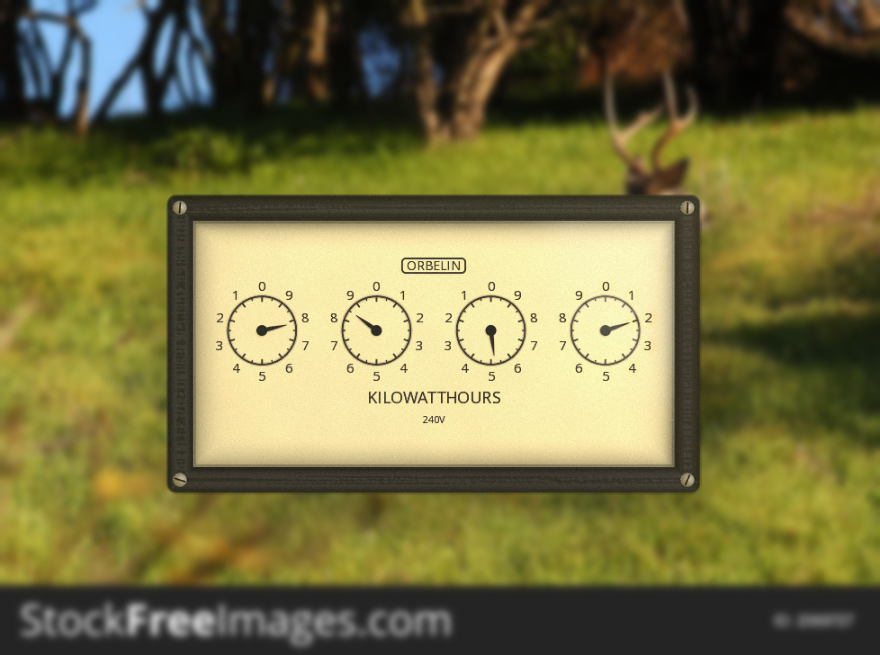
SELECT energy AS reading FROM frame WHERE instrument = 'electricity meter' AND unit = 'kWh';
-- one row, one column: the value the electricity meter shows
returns 7852 kWh
